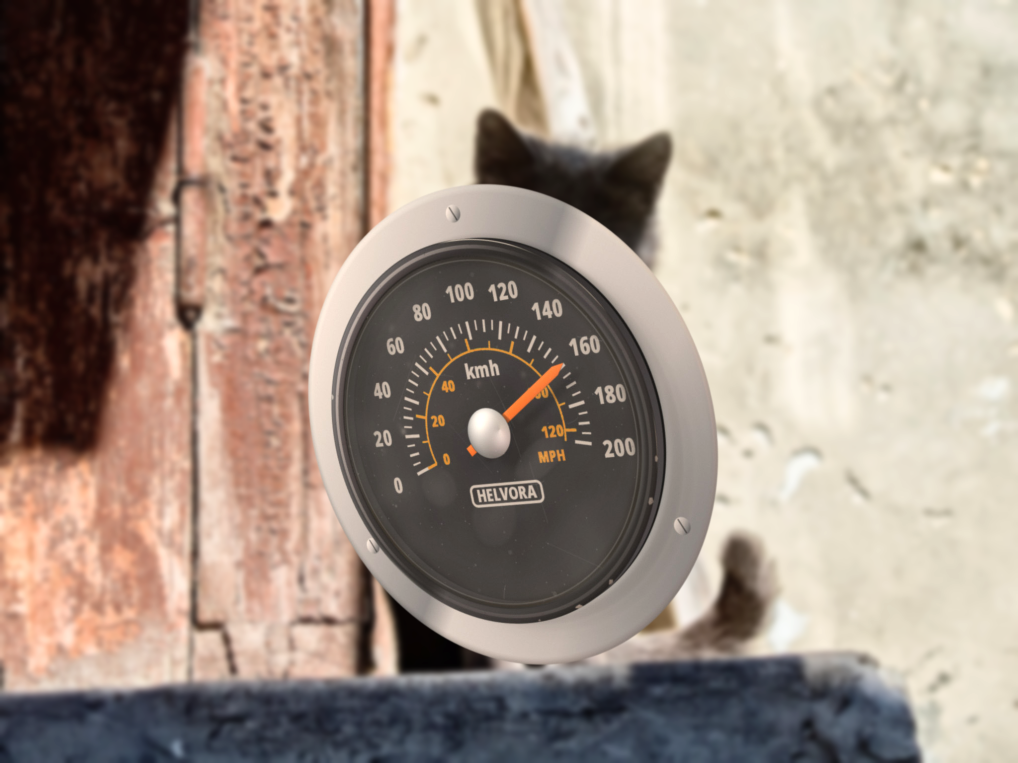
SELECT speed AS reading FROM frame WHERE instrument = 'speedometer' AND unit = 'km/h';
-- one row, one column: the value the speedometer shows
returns 160 km/h
